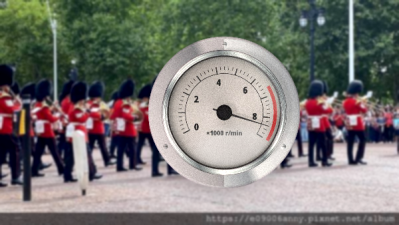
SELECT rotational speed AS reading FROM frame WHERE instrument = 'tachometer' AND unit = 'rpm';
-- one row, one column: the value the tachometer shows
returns 8400 rpm
